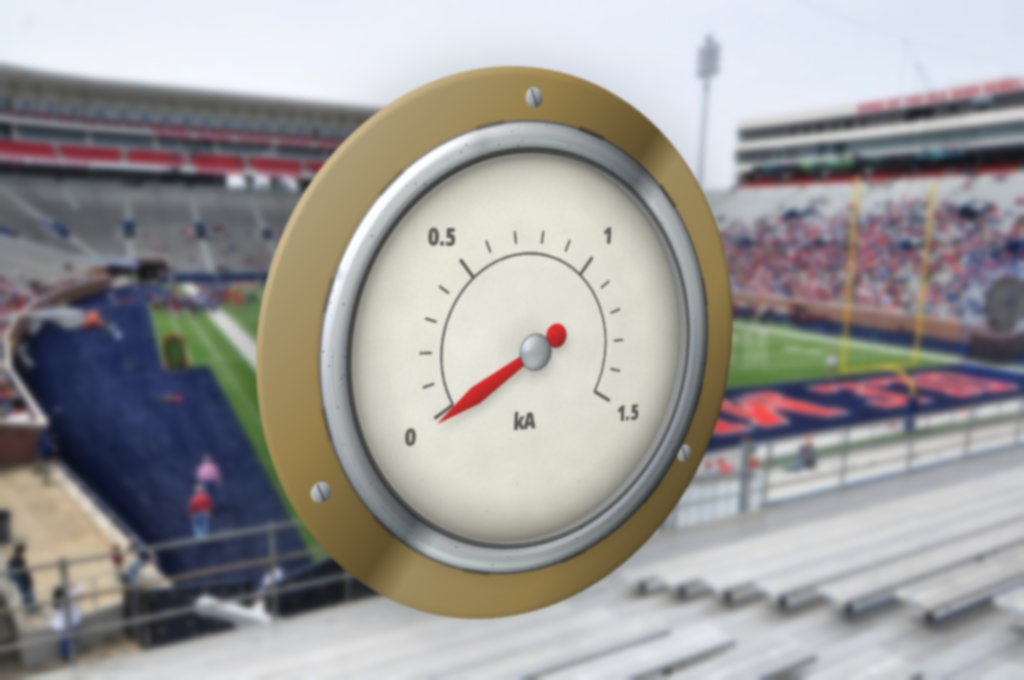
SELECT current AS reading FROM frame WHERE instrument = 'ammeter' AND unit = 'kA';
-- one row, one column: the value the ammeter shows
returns 0 kA
